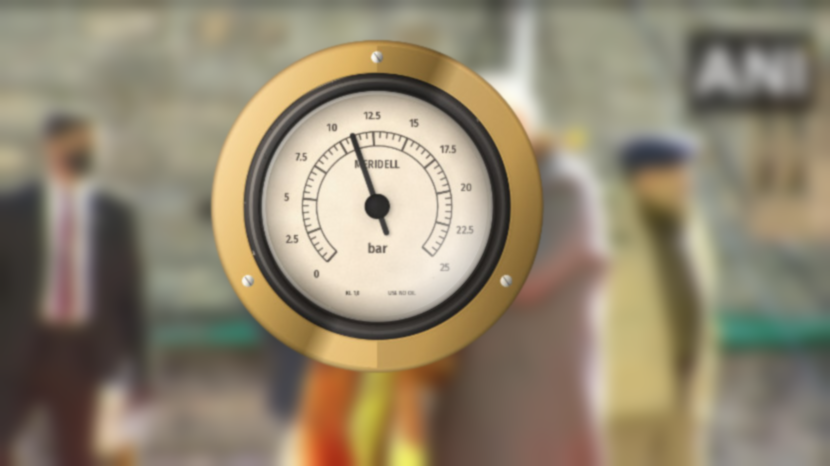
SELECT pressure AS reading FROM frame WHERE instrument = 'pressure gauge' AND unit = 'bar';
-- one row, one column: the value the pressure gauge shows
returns 11 bar
